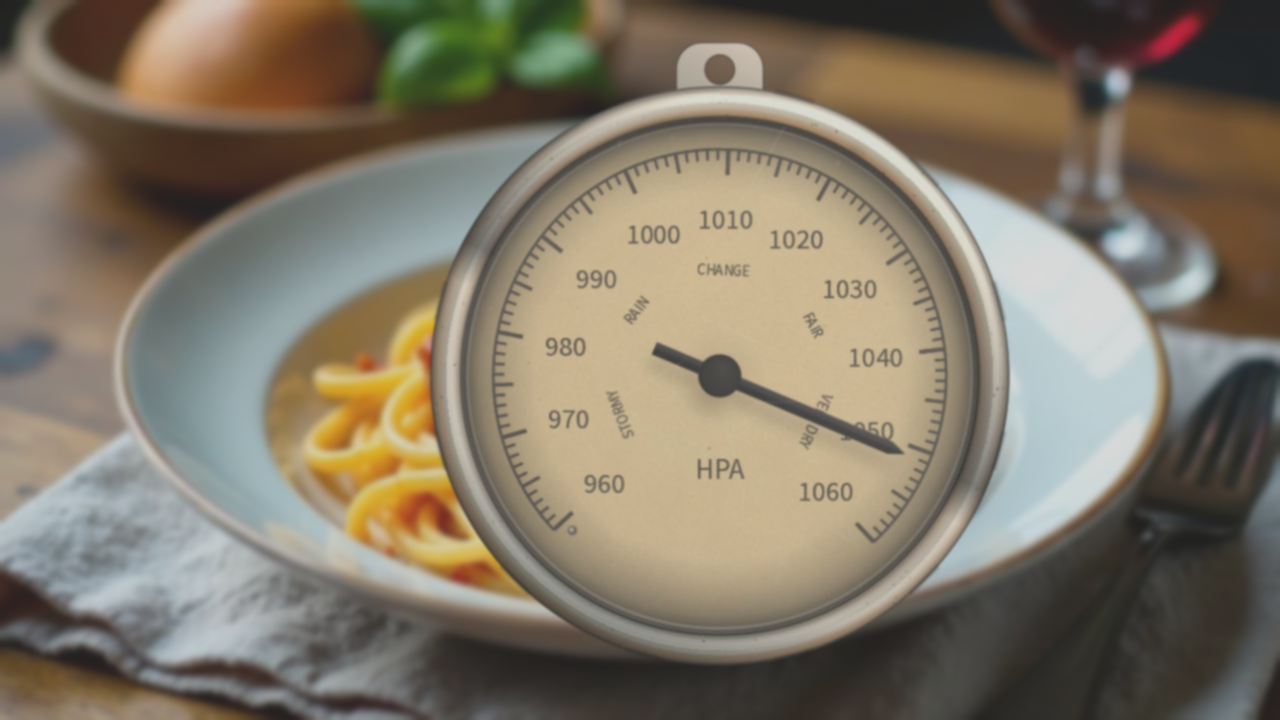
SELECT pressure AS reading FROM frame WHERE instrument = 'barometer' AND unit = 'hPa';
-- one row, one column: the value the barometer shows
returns 1051 hPa
